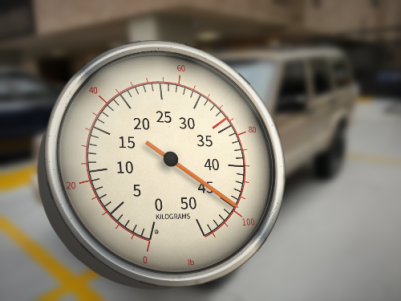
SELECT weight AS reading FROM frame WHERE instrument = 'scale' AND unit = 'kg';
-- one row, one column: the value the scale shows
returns 45 kg
